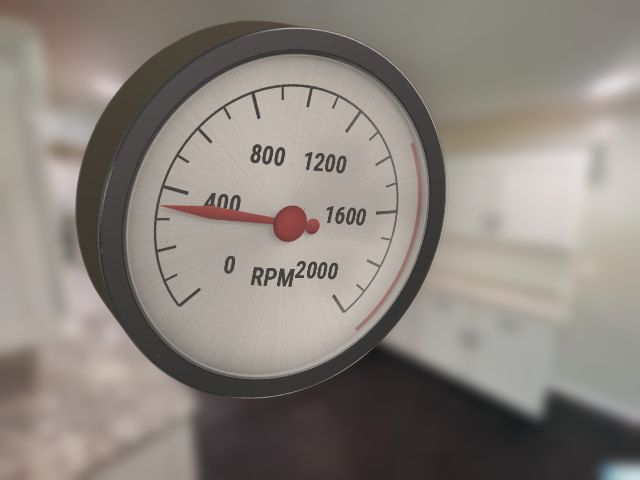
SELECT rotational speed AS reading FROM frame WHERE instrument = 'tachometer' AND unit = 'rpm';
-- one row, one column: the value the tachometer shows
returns 350 rpm
